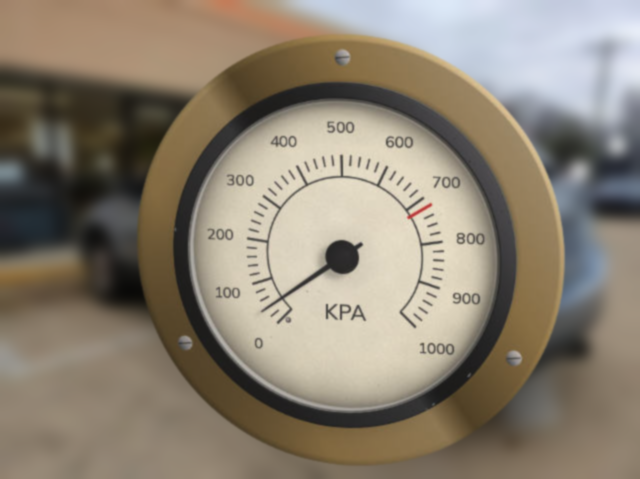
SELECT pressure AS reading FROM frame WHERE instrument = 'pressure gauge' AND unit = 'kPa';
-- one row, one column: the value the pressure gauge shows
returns 40 kPa
